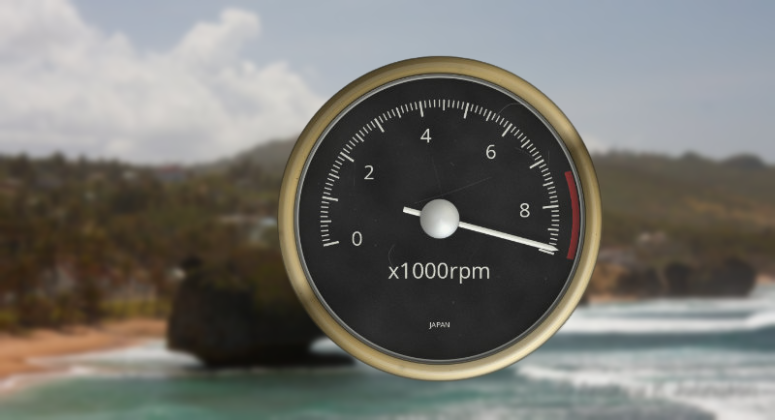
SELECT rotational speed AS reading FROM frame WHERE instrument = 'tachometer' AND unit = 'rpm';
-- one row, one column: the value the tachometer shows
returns 8900 rpm
